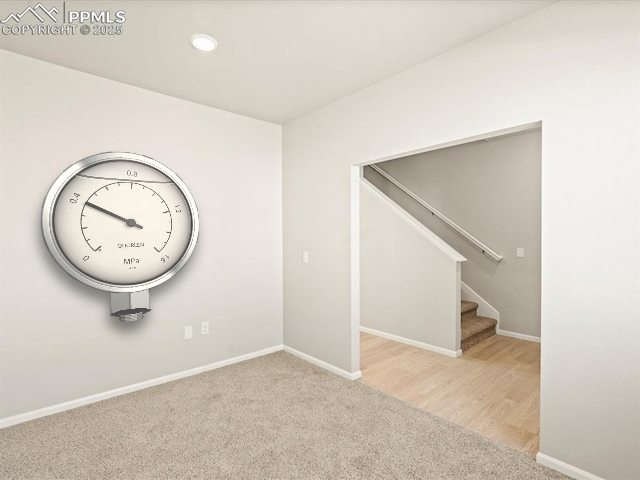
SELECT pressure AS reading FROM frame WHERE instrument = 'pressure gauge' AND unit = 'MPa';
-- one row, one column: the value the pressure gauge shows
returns 0.4 MPa
